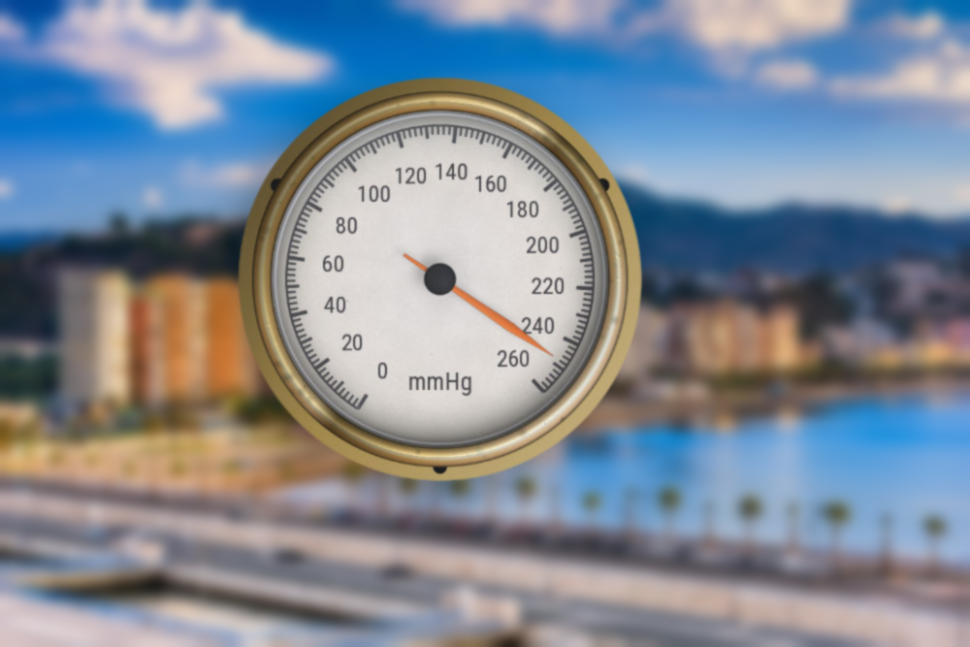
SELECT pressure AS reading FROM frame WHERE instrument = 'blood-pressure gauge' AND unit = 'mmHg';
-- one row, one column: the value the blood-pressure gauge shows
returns 248 mmHg
